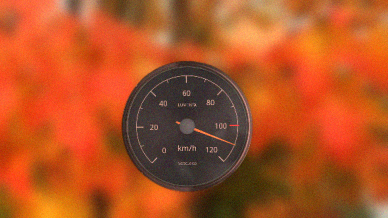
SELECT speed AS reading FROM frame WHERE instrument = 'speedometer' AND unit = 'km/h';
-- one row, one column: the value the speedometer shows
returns 110 km/h
